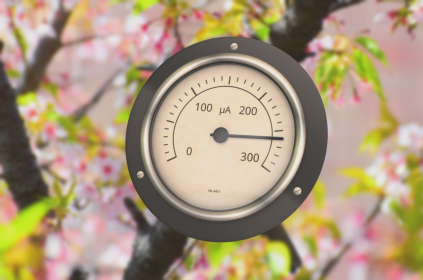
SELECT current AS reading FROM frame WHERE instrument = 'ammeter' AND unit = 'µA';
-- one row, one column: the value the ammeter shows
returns 260 µA
